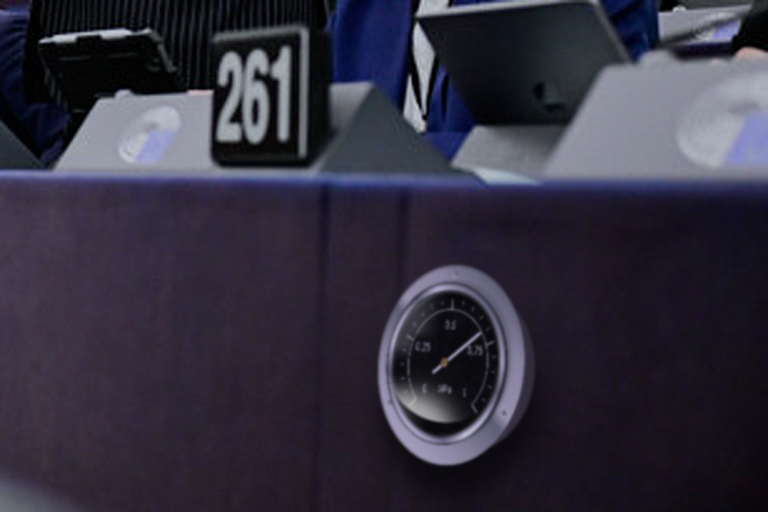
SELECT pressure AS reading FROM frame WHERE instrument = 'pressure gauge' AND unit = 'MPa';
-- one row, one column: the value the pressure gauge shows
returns 0.7 MPa
